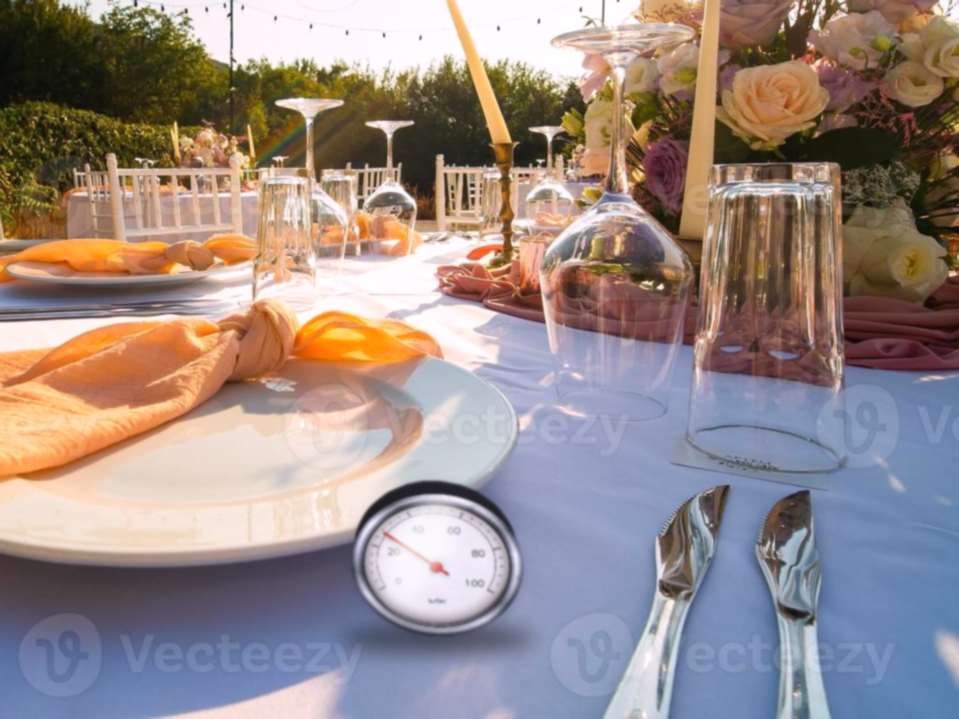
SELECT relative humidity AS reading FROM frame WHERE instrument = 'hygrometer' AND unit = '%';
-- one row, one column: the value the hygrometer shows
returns 28 %
